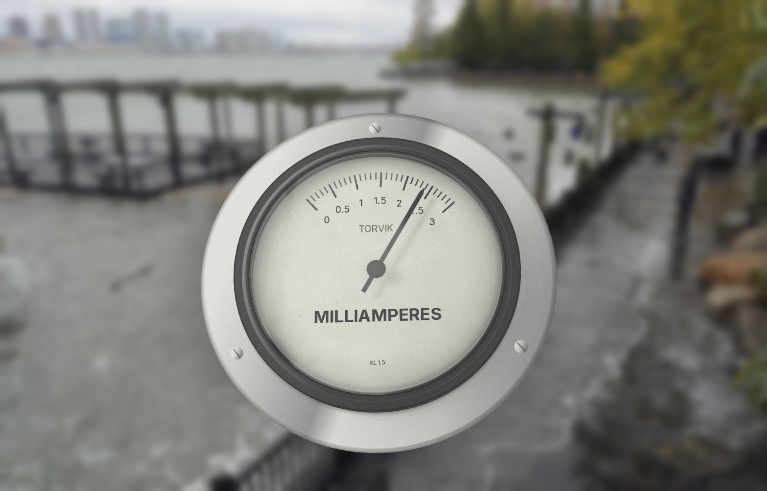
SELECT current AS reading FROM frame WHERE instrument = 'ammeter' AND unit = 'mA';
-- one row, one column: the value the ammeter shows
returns 2.4 mA
